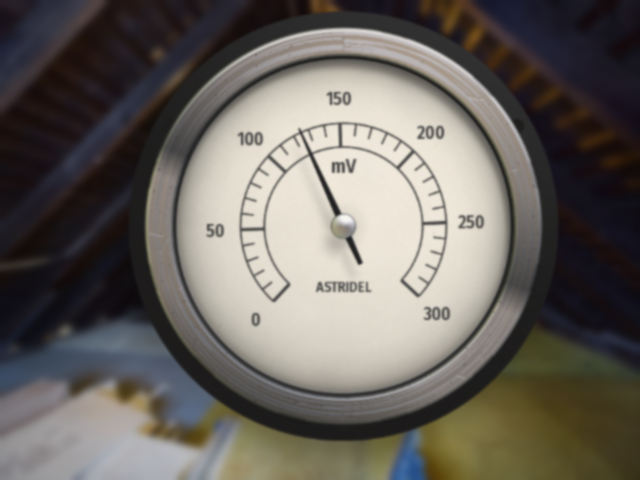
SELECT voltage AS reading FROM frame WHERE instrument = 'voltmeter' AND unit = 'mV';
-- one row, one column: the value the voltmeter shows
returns 125 mV
